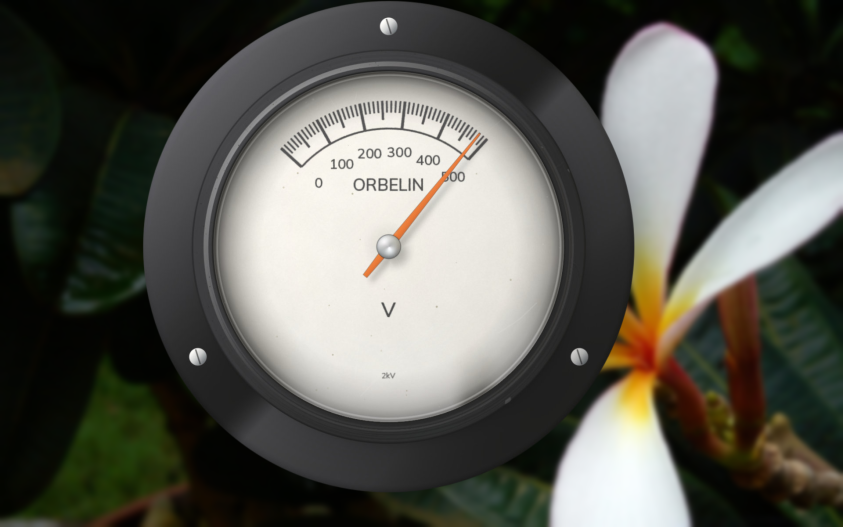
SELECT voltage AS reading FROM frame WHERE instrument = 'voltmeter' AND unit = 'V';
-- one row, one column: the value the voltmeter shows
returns 480 V
